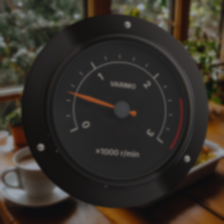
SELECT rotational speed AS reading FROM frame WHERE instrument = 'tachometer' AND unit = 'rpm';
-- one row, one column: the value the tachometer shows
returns 500 rpm
